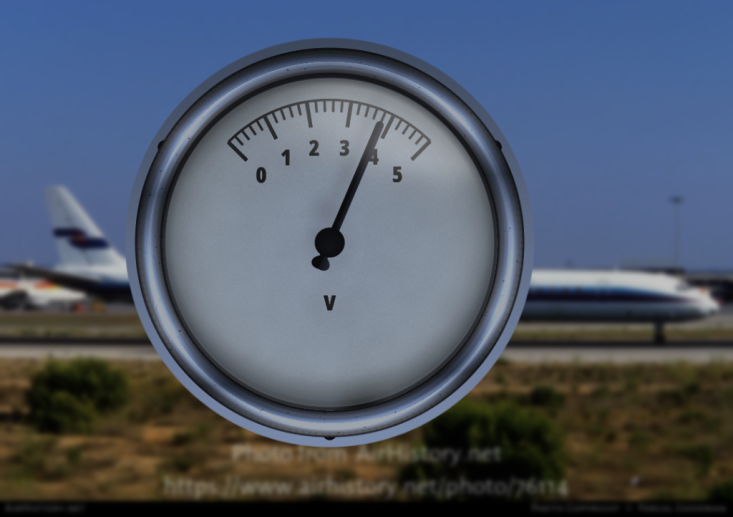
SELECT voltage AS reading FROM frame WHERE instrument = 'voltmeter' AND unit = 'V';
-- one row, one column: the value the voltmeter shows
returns 3.8 V
